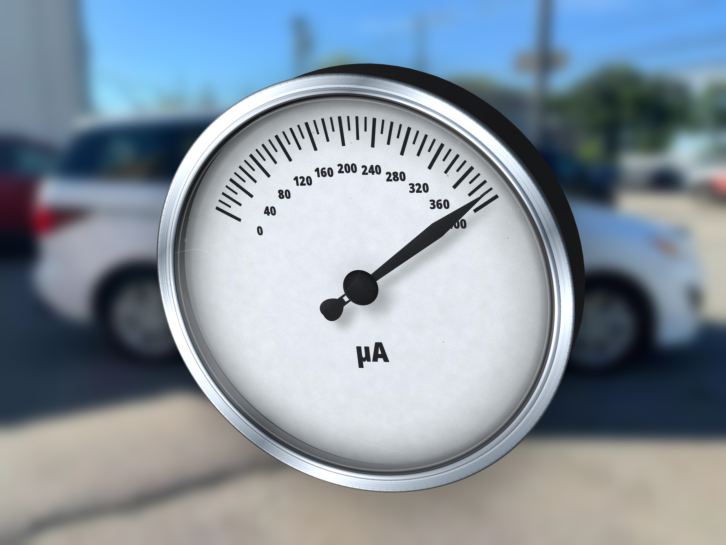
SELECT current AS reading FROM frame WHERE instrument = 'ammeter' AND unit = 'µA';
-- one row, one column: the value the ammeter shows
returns 390 µA
